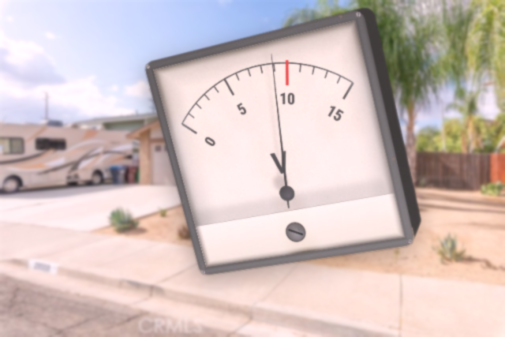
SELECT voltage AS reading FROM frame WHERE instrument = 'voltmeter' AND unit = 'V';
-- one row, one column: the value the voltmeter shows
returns 9 V
